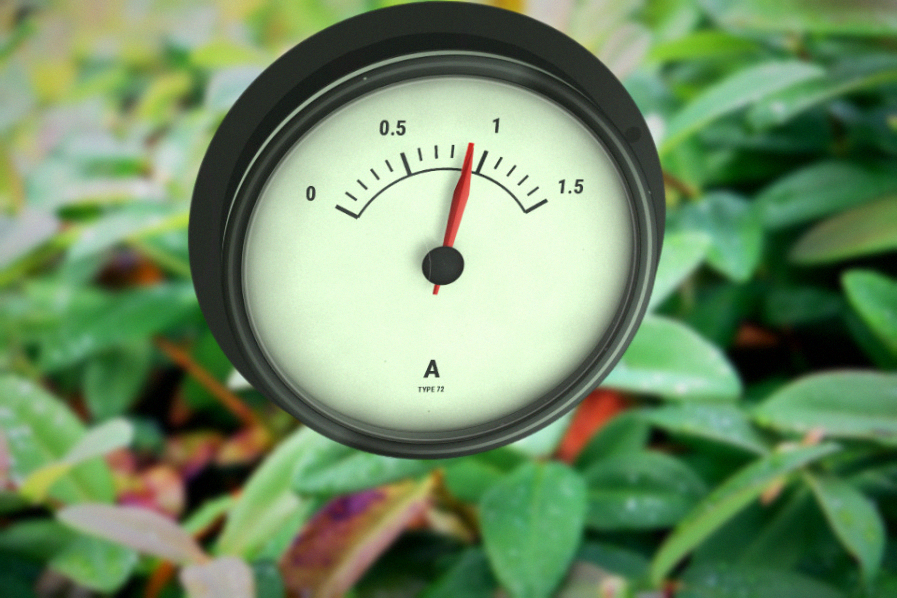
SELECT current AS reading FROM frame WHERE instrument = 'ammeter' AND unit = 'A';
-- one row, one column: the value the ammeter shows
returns 0.9 A
